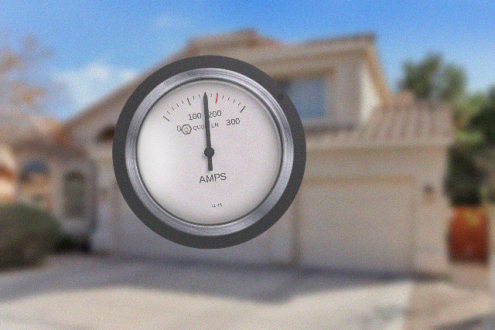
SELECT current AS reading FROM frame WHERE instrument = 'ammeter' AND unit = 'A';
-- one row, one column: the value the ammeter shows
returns 160 A
